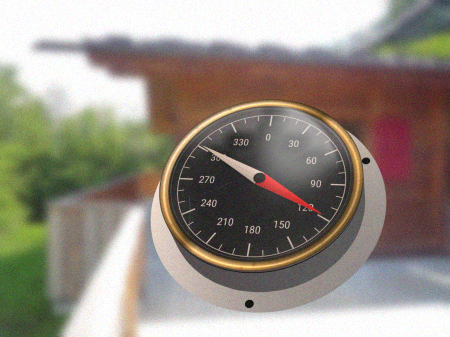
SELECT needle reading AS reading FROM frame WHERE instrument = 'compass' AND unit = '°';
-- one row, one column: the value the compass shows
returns 120 °
